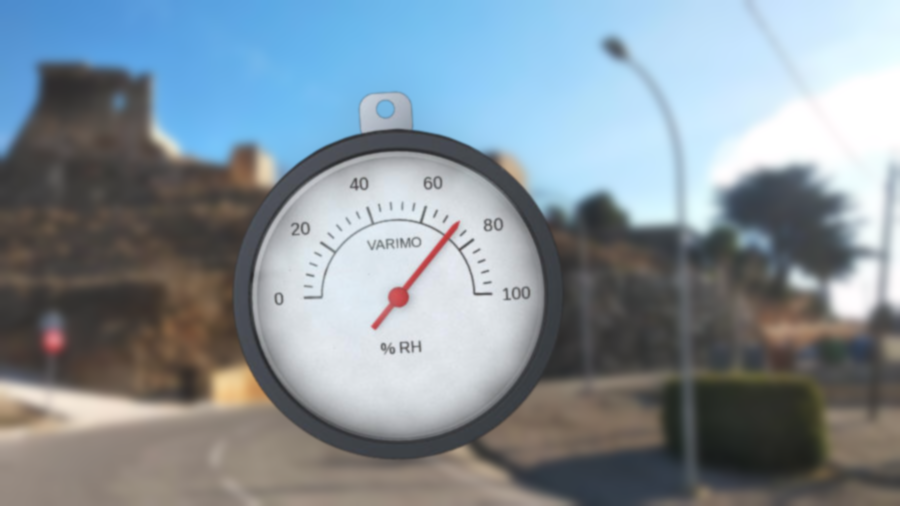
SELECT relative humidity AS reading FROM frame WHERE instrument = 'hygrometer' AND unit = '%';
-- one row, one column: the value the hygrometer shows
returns 72 %
